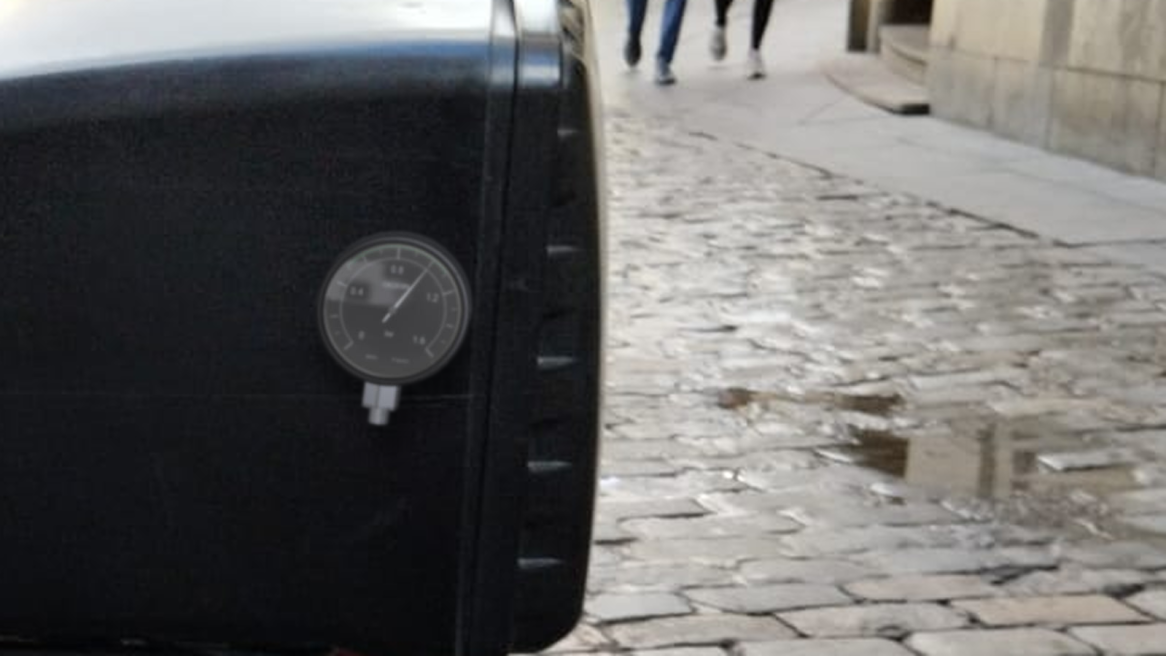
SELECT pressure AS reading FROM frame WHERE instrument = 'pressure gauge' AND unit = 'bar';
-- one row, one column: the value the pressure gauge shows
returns 1 bar
